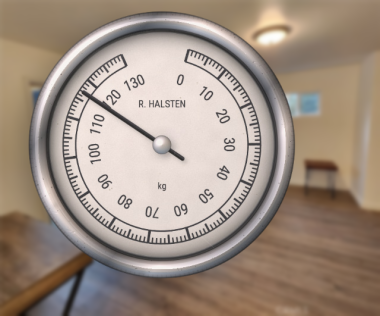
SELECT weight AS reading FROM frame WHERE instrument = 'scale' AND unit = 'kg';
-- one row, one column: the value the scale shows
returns 117 kg
